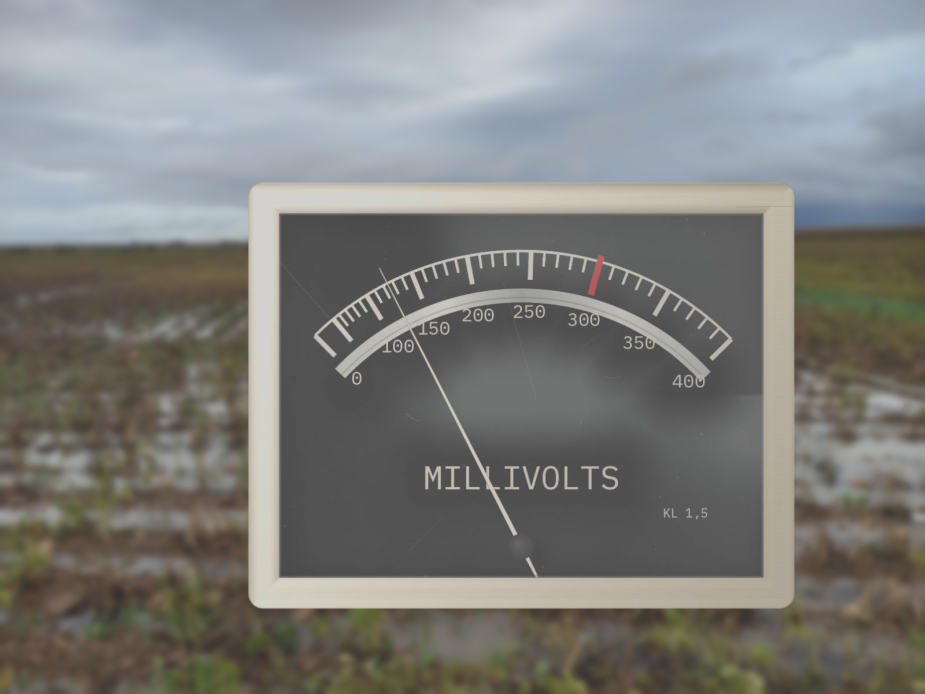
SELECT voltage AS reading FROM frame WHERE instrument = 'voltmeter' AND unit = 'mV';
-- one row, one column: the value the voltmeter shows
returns 125 mV
